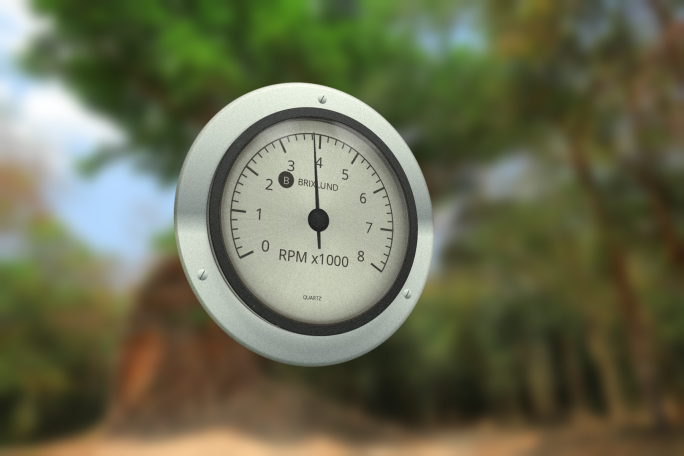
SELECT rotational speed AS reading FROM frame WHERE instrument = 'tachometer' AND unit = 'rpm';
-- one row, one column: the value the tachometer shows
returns 3800 rpm
